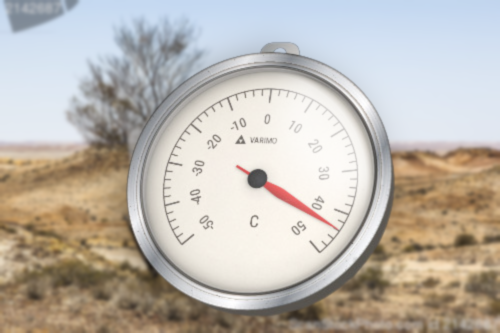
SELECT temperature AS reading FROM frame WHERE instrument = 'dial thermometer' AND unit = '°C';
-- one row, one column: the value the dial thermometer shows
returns 44 °C
